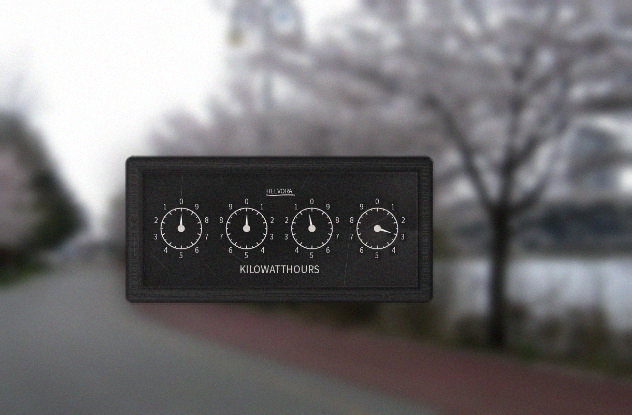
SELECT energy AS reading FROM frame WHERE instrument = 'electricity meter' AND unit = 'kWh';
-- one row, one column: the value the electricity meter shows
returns 3 kWh
